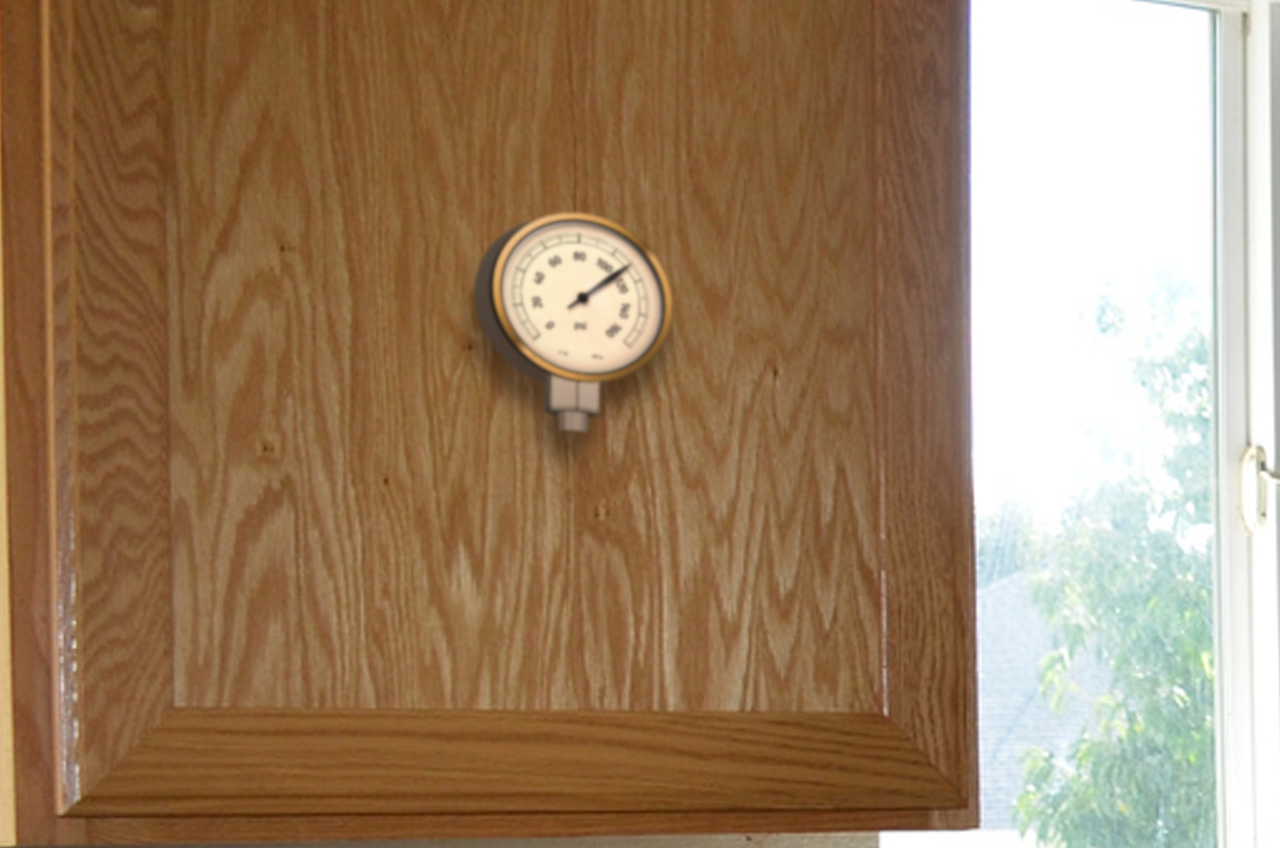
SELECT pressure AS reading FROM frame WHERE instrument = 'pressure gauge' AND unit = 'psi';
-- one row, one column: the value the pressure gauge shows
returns 110 psi
